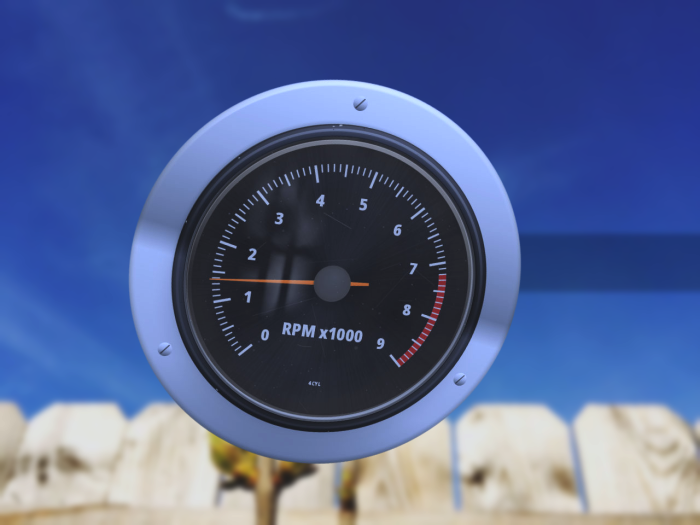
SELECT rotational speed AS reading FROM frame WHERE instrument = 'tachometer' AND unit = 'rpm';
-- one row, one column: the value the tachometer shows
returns 1400 rpm
